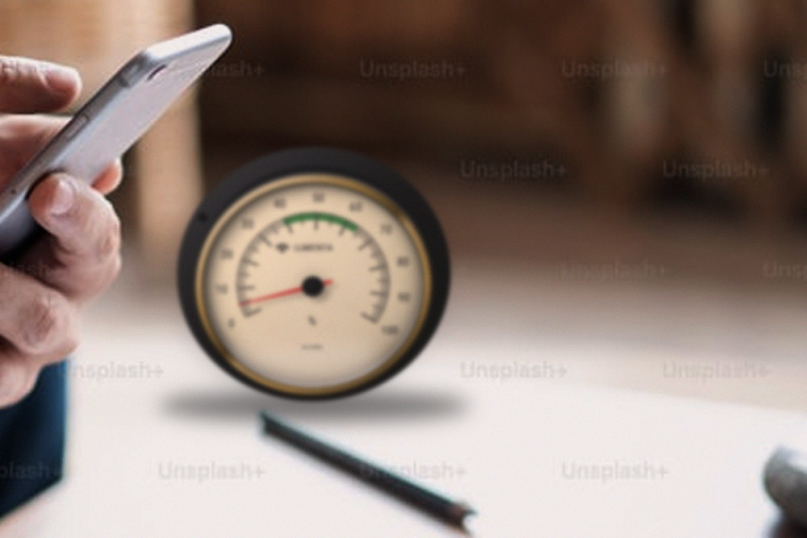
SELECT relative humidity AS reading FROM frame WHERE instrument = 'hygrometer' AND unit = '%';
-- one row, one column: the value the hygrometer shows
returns 5 %
